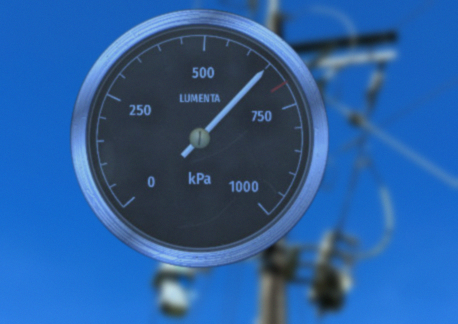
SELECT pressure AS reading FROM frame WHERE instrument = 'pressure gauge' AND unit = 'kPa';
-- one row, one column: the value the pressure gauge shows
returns 650 kPa
